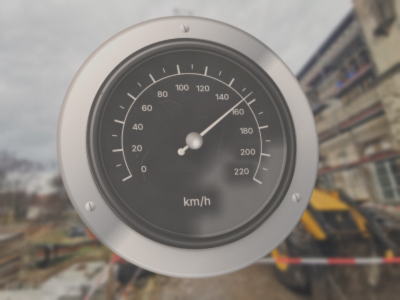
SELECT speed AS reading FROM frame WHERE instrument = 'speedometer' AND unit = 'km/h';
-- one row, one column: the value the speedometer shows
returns 155 km/h
